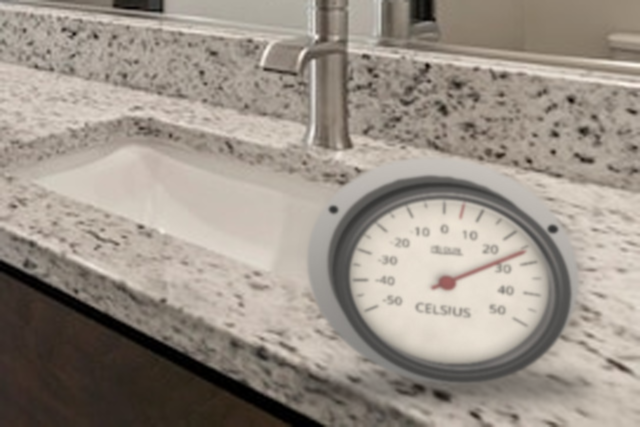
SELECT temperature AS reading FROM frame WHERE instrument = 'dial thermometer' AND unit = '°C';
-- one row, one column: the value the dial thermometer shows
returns 25 °C
